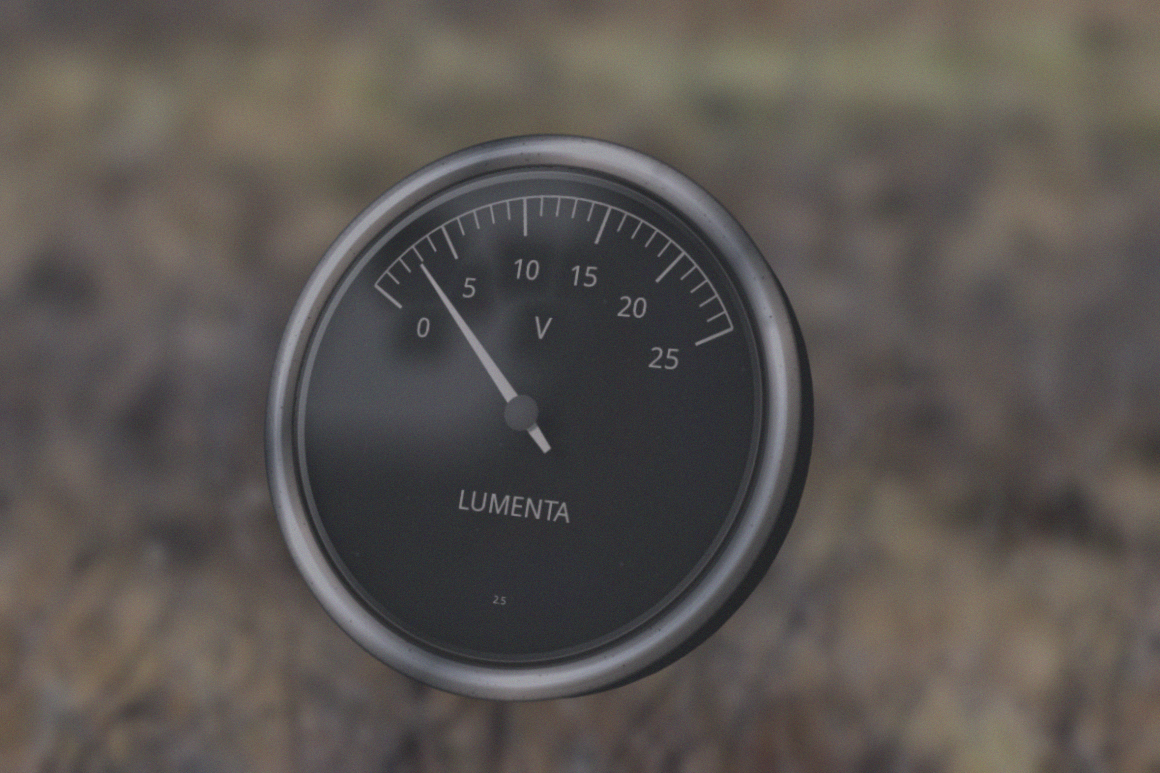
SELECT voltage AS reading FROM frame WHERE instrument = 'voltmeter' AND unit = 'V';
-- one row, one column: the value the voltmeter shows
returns 3 V
